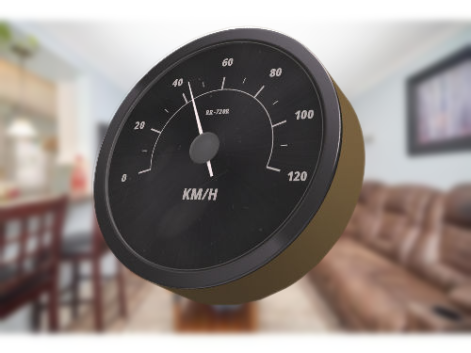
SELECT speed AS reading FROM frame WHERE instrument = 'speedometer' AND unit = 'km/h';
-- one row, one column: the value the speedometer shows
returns 45 km/h
